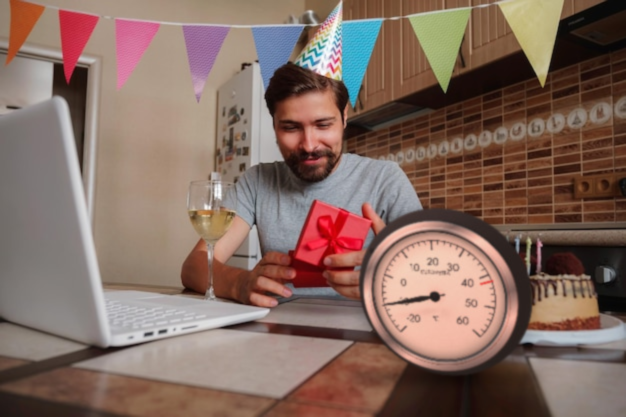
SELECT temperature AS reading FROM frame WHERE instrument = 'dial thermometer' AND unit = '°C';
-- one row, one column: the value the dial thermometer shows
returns -10 °C
